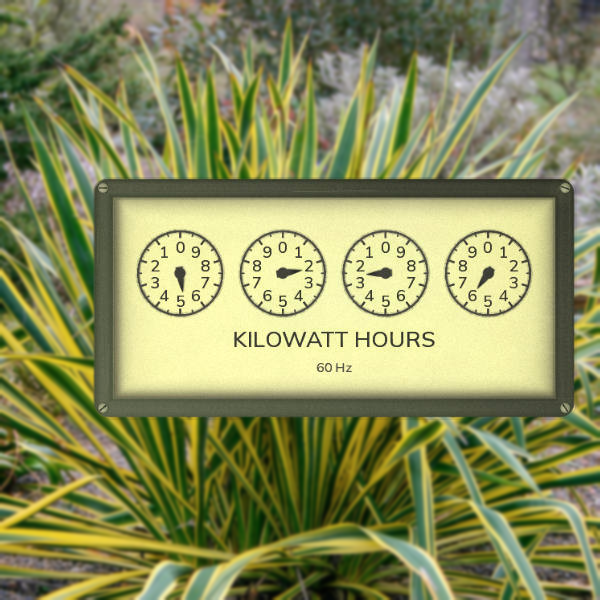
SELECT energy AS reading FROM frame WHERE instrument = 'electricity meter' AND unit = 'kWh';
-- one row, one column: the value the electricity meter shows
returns 5226 kWh
